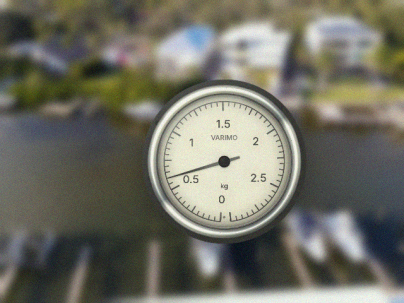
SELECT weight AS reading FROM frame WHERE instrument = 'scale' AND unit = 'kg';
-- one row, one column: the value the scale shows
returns 0.6 kg
